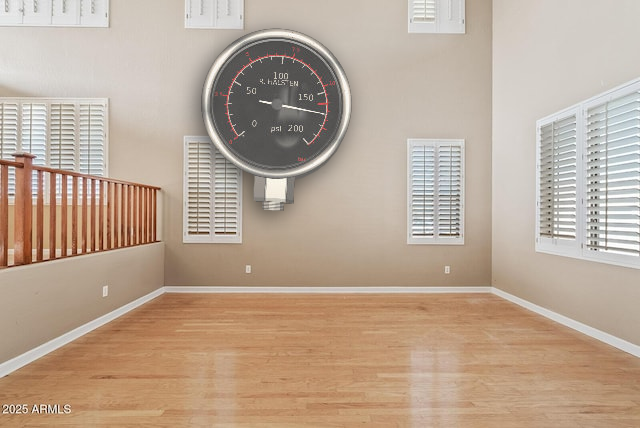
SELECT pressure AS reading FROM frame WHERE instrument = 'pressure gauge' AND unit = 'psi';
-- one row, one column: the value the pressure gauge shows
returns 170 psi
